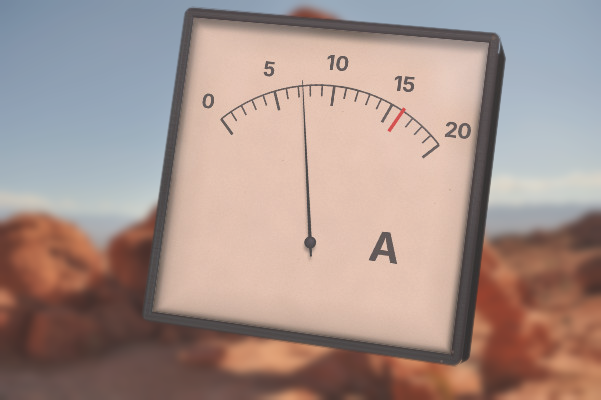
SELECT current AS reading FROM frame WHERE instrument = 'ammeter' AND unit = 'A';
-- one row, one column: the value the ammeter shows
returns 7.5 A
